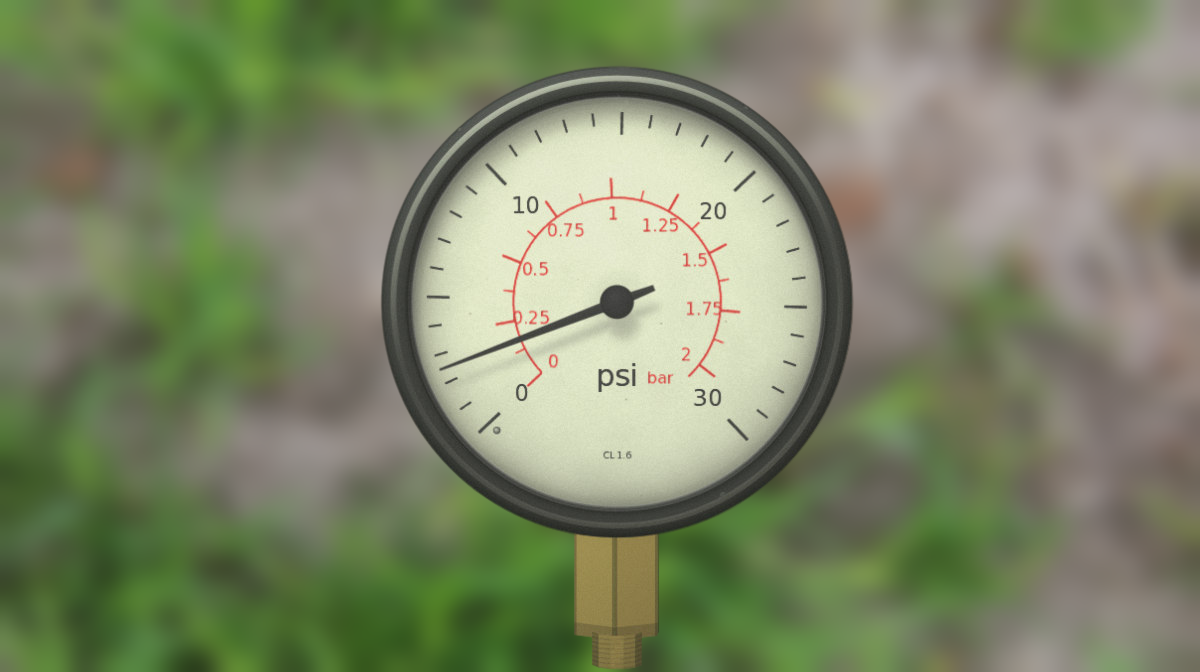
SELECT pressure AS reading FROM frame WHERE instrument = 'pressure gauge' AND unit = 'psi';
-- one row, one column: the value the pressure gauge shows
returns 2.5 psi
